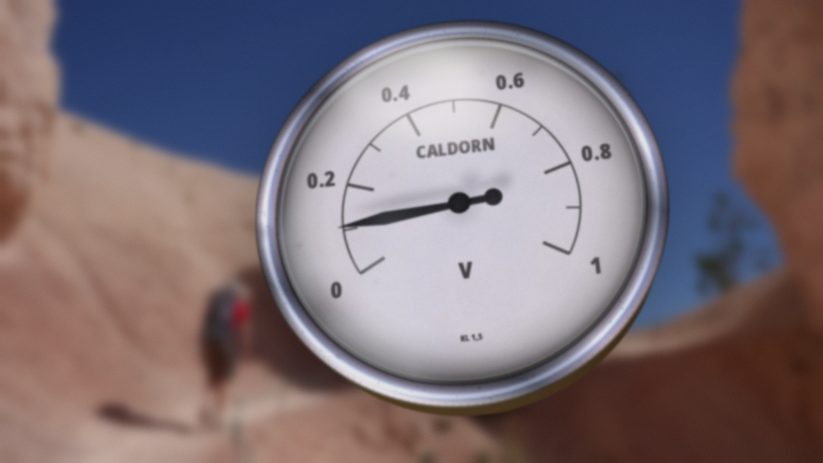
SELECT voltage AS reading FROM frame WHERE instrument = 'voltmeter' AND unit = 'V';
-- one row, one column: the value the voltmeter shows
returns 0.1 V
